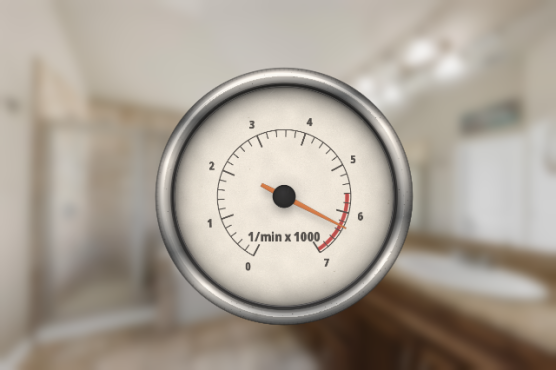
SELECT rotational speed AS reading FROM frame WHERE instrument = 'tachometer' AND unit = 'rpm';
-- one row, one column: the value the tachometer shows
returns 6300 rpm
